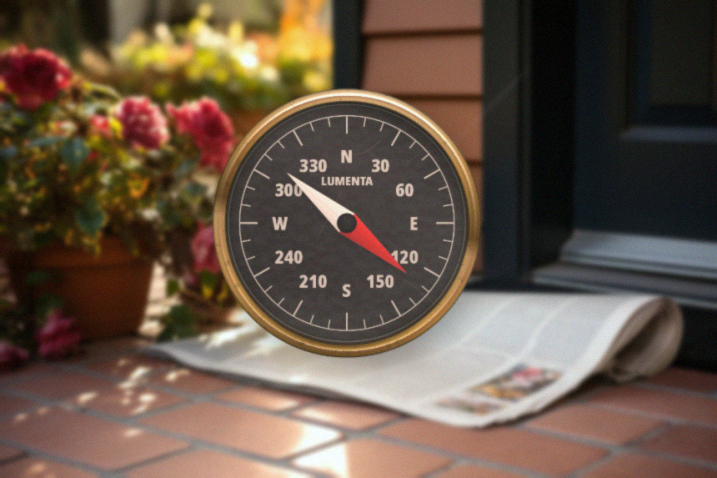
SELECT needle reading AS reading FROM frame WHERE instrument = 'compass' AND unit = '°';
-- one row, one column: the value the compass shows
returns 130 °
